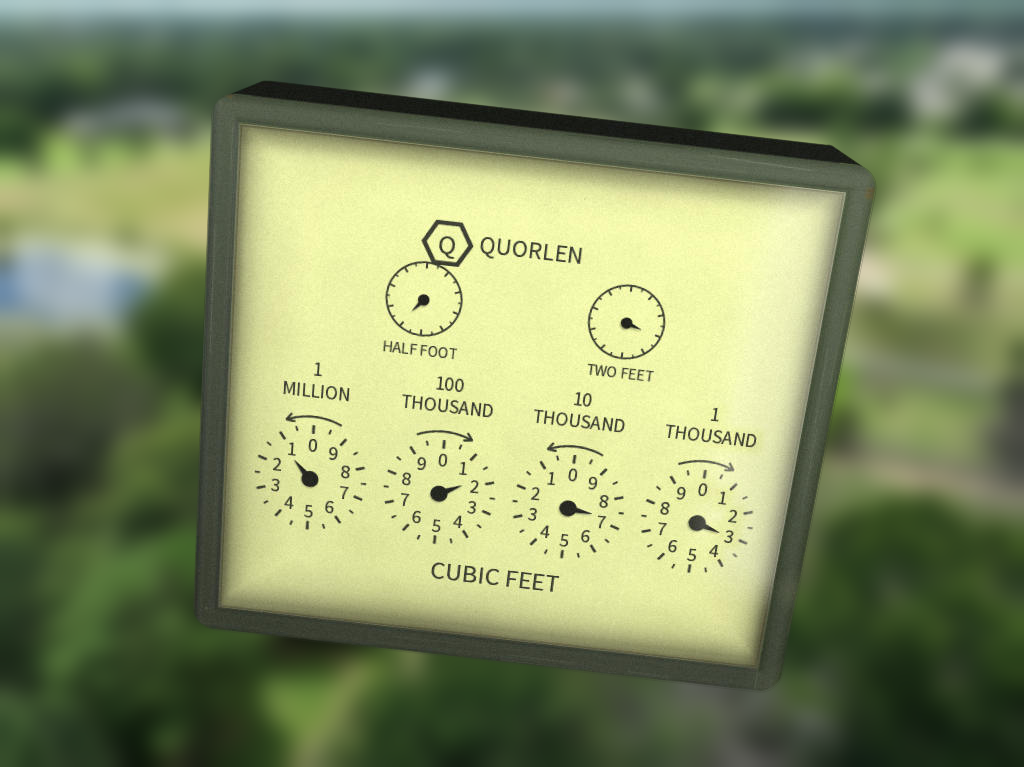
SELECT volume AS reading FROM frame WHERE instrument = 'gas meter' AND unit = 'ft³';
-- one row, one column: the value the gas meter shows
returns 117300 ft³
